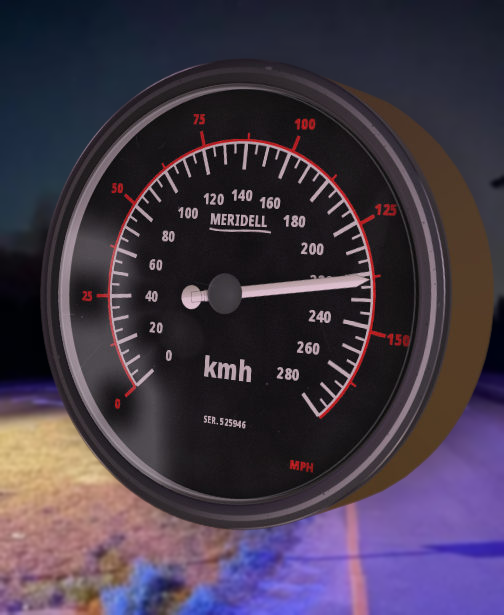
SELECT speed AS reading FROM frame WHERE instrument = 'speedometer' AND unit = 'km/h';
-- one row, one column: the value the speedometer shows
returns 222.5 km/h
